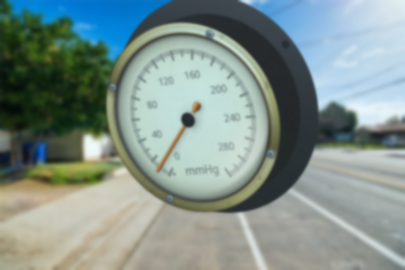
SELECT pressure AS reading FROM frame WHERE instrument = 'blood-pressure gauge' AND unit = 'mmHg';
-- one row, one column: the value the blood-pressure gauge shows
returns 10 mmHg
